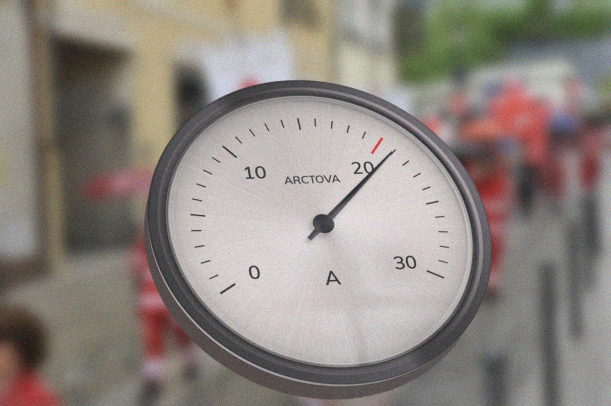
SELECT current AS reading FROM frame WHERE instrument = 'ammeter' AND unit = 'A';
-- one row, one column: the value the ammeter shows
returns 21 A
